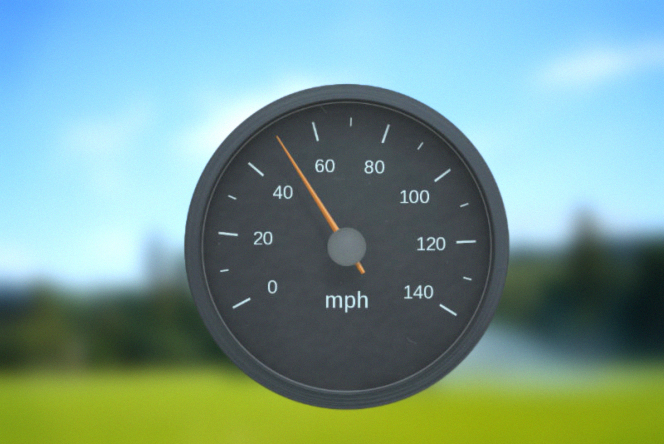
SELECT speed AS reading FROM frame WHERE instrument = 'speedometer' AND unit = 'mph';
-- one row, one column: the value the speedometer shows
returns 50 mph
